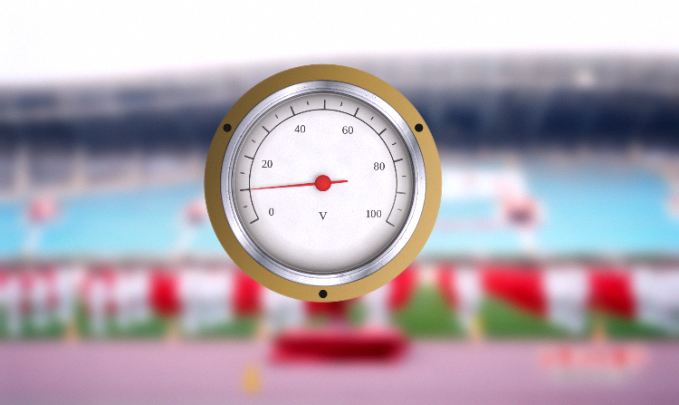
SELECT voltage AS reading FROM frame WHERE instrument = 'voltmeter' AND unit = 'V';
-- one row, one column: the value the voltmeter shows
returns 10 V
